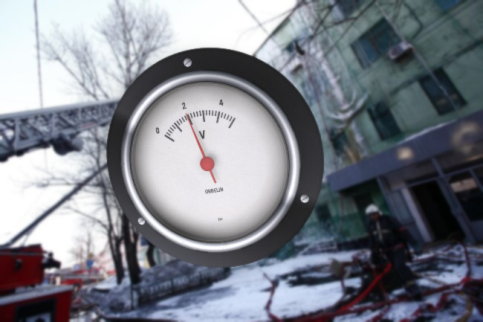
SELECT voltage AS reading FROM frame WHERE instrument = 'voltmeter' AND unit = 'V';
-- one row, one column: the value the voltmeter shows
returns 2 V
